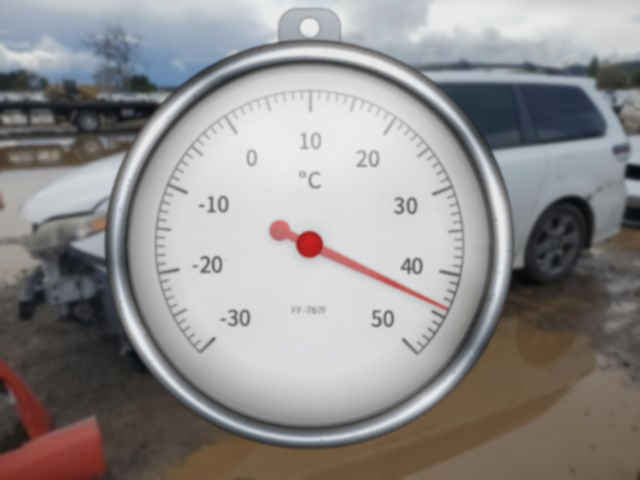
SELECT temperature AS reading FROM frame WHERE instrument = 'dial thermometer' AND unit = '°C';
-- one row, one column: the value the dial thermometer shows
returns 44 °C
